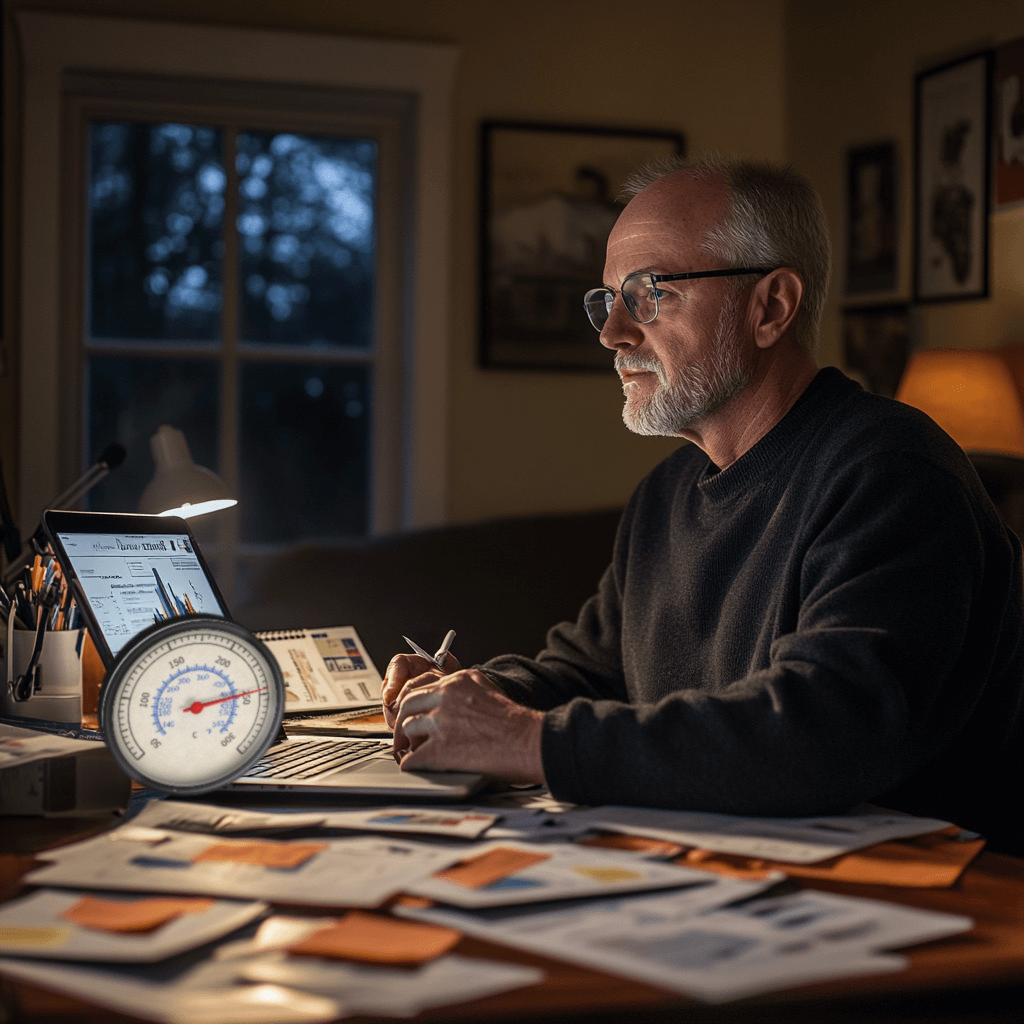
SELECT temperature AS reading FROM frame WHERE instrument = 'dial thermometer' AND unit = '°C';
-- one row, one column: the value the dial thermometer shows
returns 245 °C
